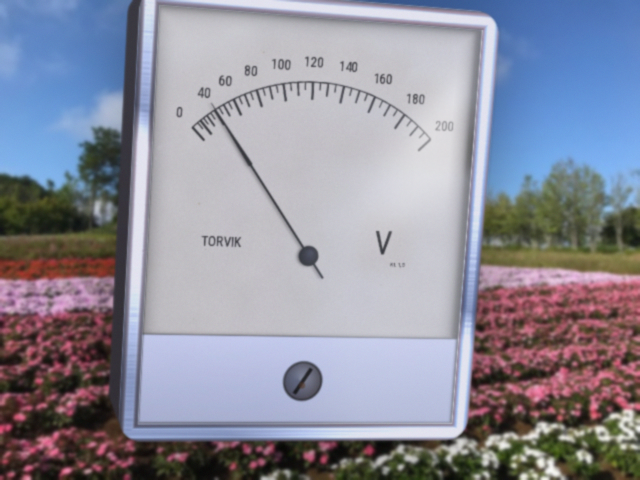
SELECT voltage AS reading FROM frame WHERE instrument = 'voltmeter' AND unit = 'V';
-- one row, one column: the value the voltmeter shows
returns 40 V
